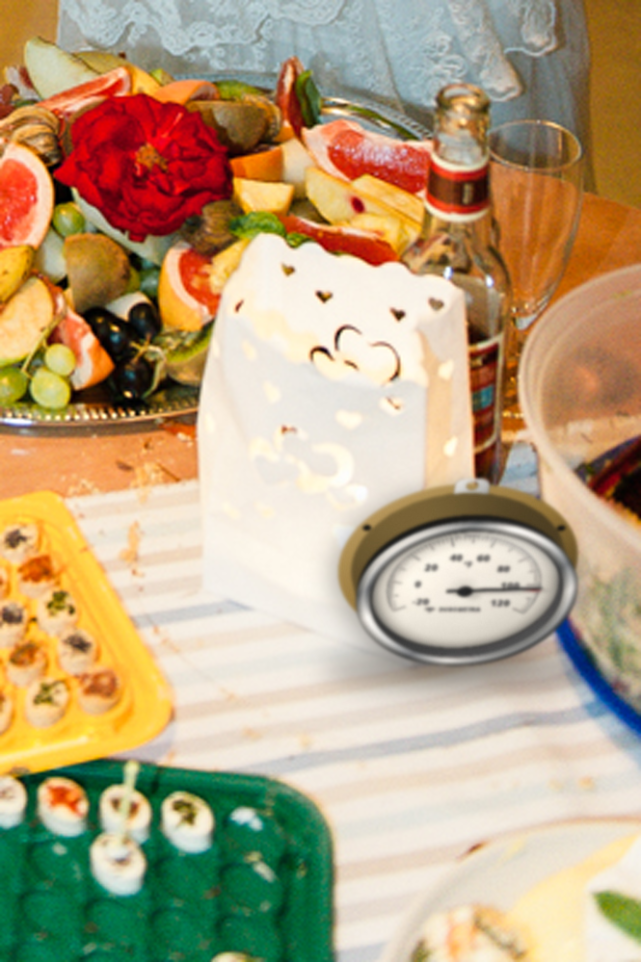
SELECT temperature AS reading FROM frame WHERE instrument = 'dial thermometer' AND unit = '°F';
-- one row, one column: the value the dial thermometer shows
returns 100 °F
